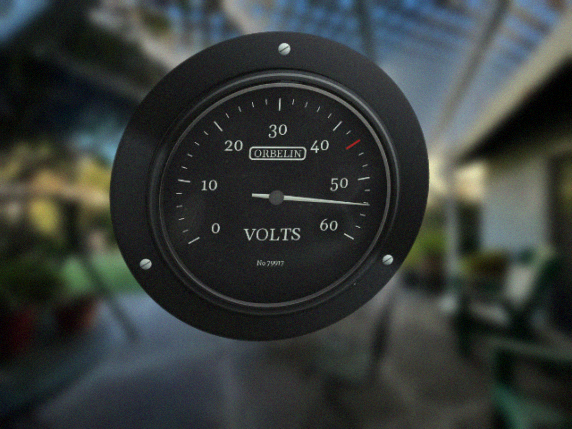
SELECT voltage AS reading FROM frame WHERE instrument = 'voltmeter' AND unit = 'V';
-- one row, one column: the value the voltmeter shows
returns 54 V
